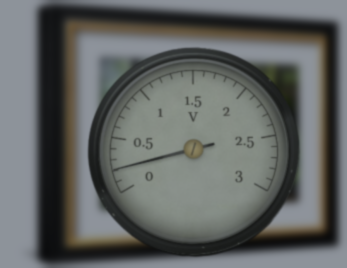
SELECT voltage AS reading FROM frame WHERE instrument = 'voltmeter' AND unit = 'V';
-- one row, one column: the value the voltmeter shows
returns 0.2 V
